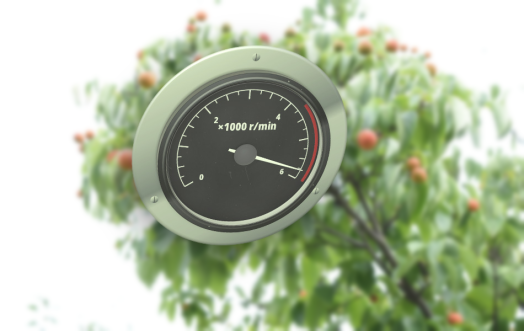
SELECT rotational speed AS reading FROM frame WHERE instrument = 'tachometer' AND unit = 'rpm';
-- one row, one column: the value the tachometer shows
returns 5750 rpm
